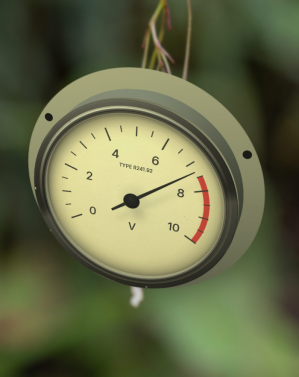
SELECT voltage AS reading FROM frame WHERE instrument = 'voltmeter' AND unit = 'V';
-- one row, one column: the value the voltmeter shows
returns 7.25 V
